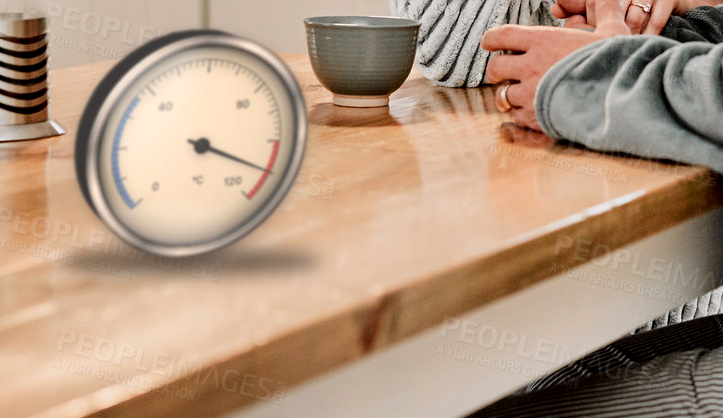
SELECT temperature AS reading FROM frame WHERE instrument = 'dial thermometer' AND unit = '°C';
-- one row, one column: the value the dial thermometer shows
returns 110 °C
